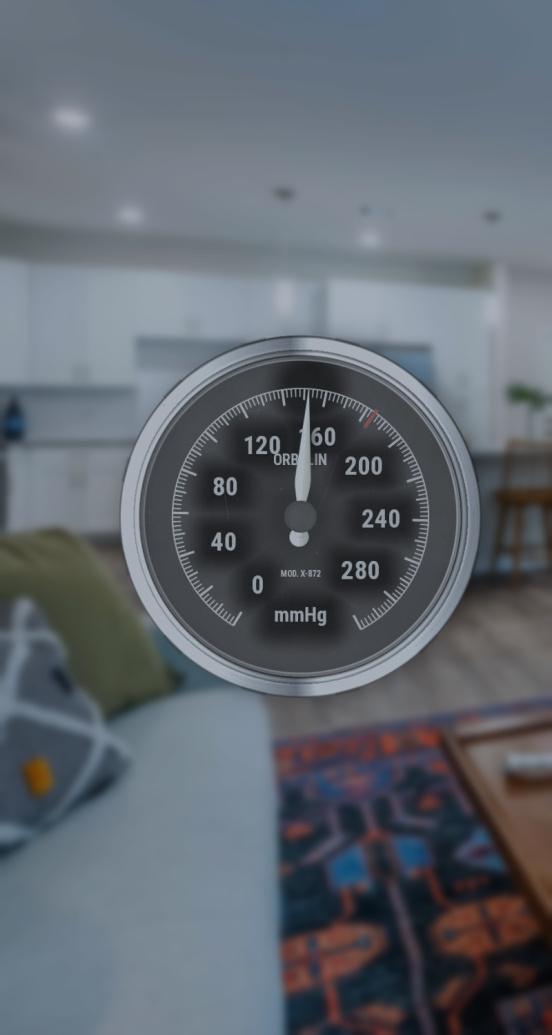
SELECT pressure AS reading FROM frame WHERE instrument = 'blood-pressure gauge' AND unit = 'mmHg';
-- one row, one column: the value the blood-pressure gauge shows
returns 152 mmHg
